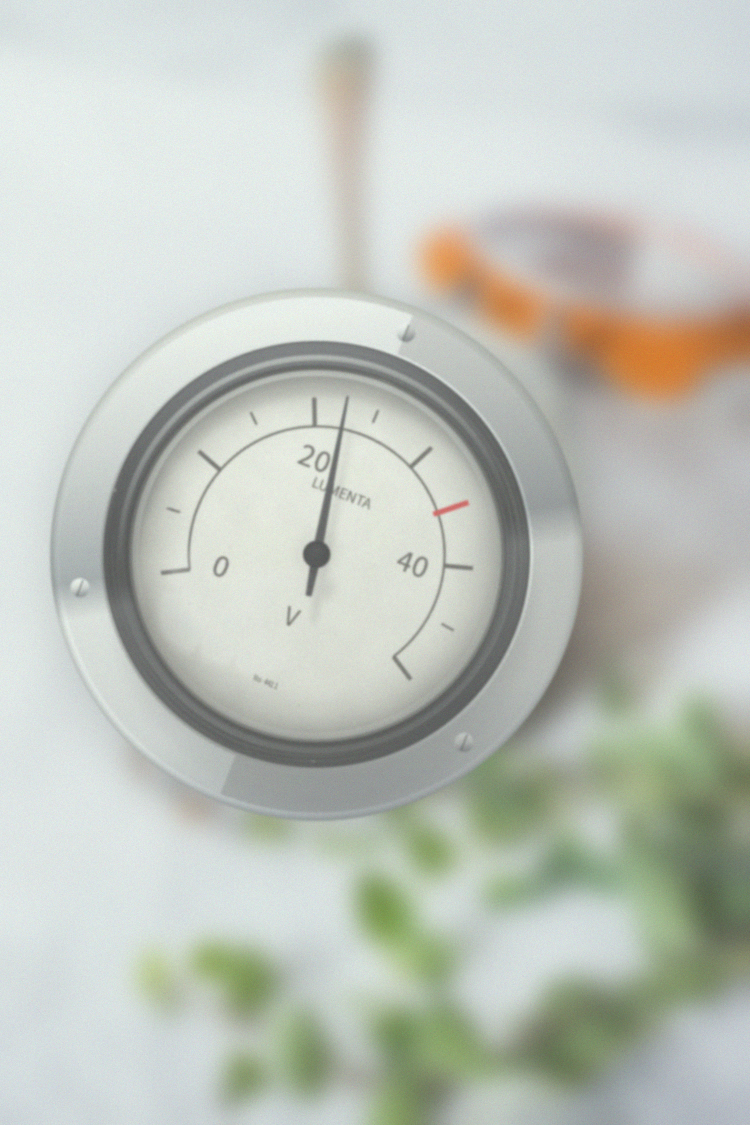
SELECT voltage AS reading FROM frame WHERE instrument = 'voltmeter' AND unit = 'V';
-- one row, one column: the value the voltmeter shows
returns 22.5 V
